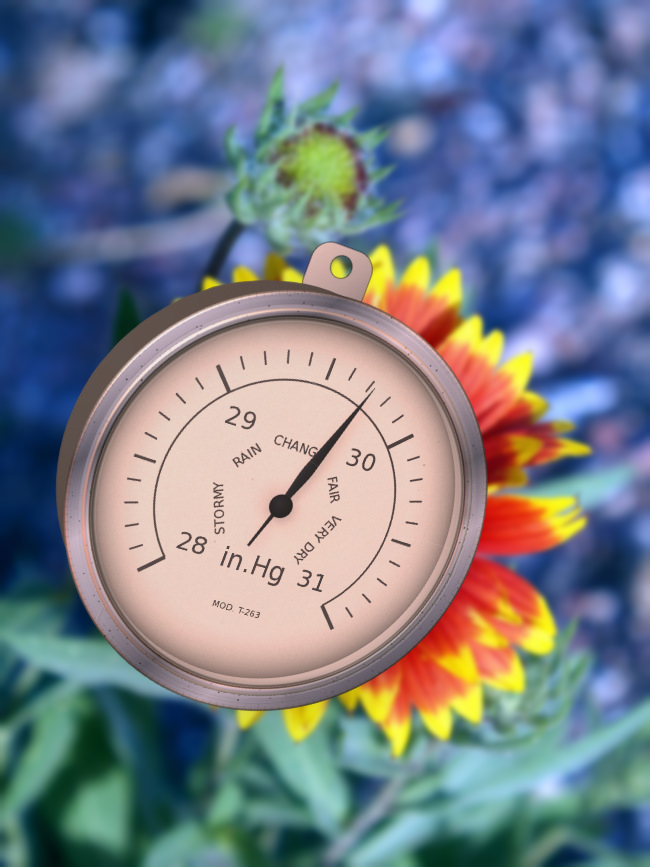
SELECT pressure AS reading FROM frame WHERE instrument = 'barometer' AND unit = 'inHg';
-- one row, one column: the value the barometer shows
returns 29.7 inHg
